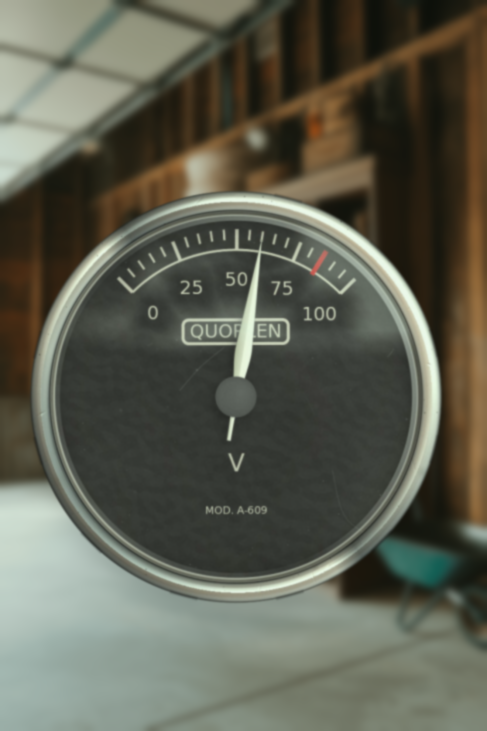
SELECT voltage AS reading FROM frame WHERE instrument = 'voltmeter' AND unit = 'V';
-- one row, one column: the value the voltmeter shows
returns 60 V
